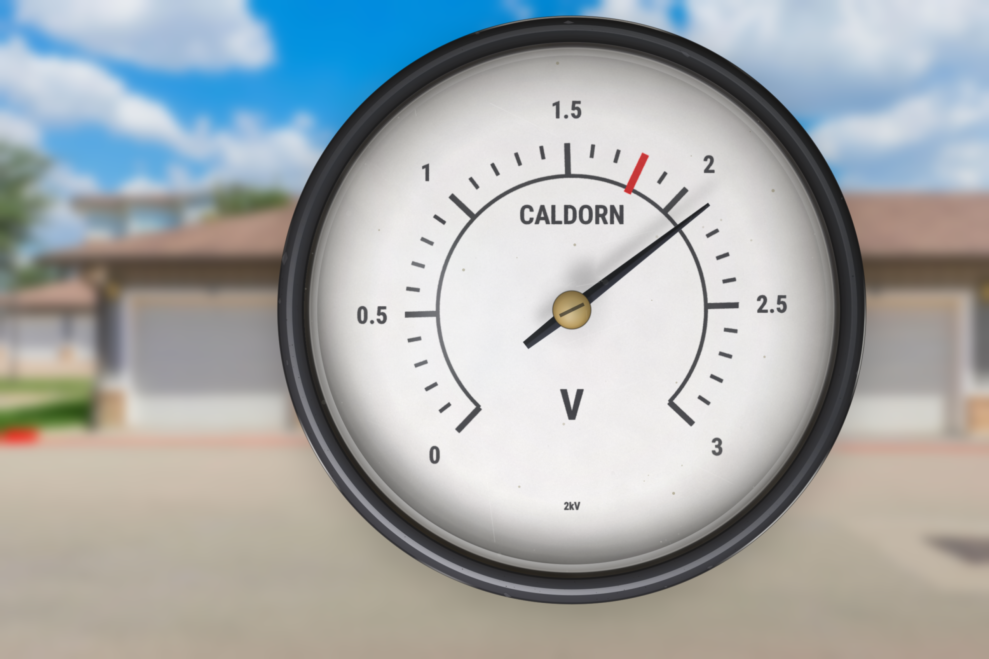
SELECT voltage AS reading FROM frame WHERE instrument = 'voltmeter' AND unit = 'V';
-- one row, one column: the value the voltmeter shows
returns 2.1 V
